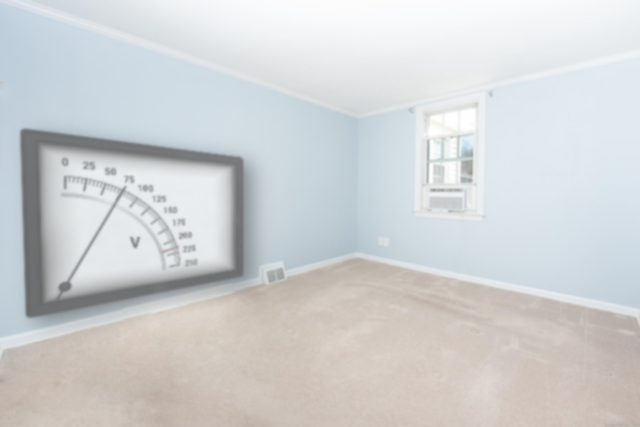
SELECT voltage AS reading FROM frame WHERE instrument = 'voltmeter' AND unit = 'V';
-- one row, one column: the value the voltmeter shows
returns 75 V
